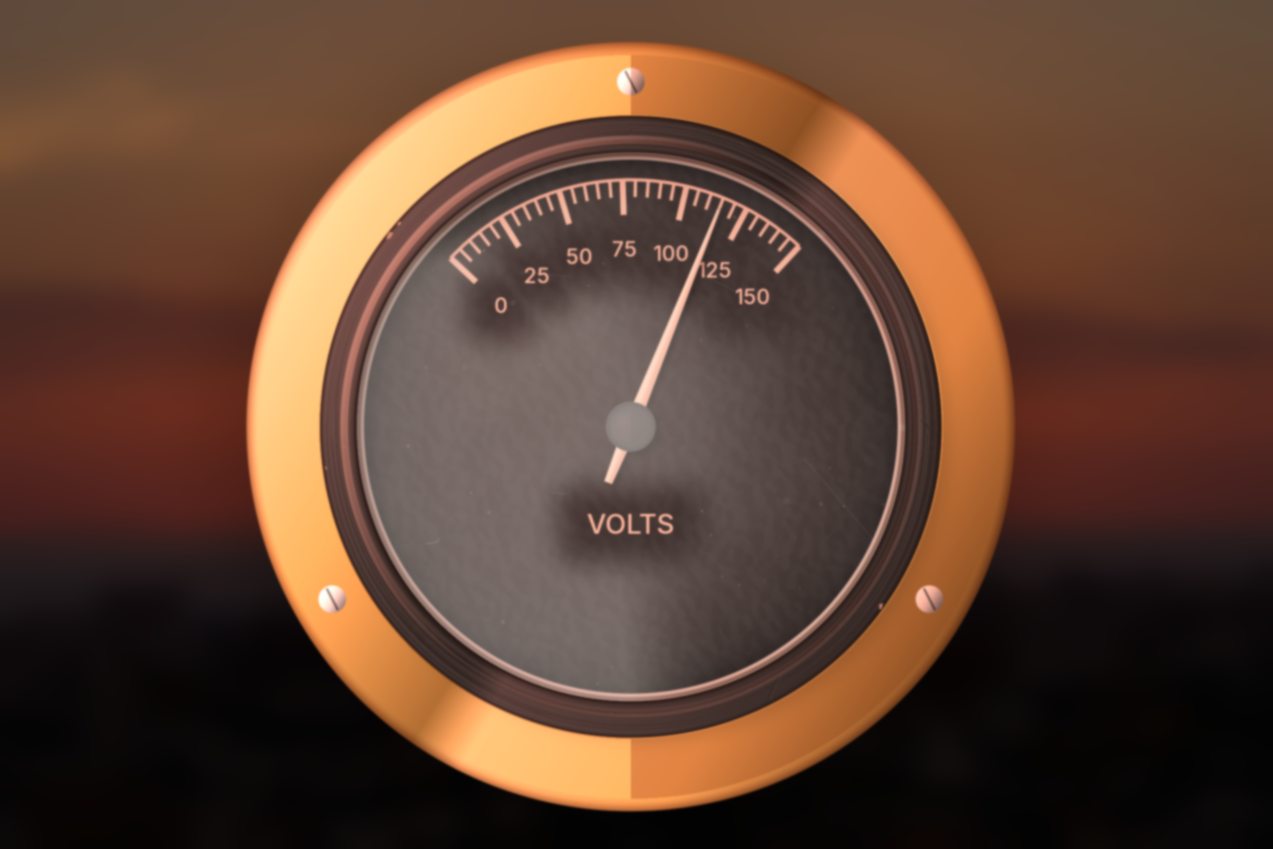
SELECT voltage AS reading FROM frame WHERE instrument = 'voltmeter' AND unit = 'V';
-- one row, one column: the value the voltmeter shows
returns 115 V
